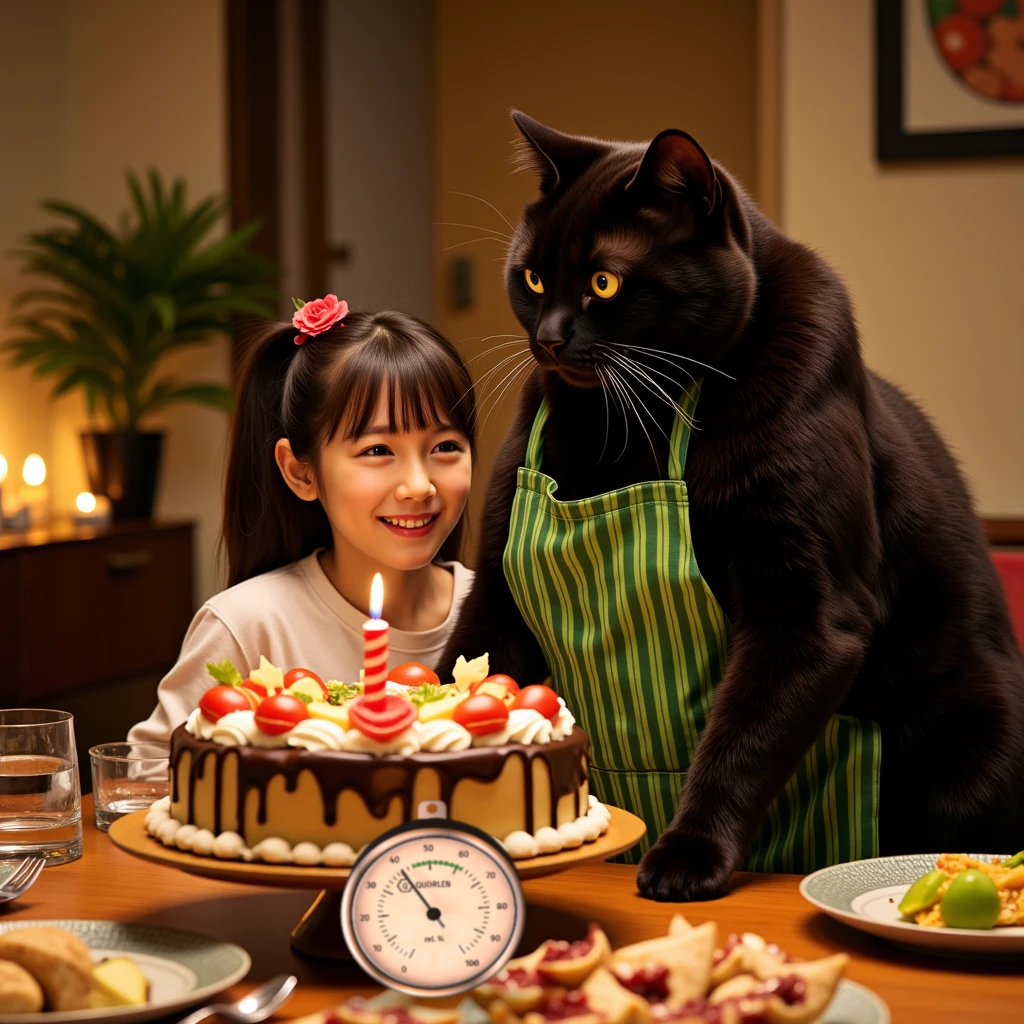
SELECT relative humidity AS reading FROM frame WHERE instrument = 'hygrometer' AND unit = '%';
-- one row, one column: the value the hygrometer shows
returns 40 %
